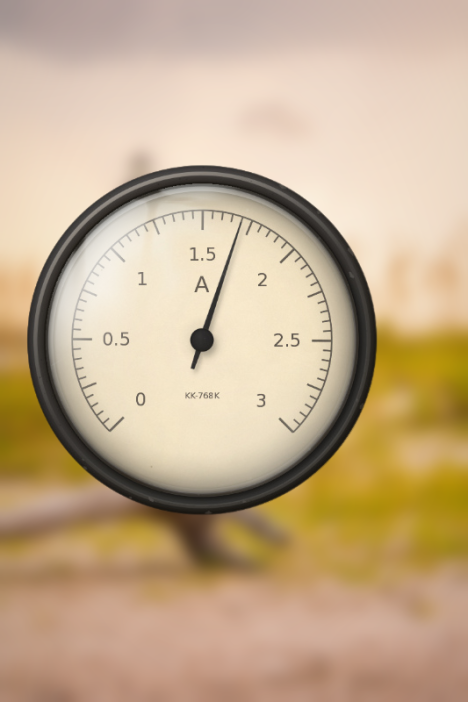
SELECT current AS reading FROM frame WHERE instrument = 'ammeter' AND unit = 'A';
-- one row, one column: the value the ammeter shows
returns 1.7 A
